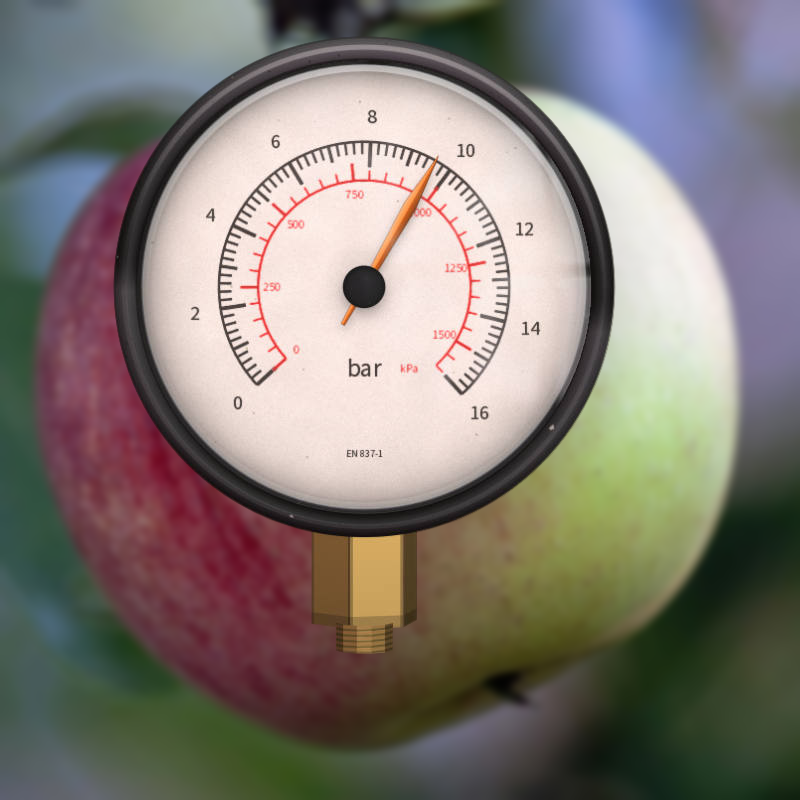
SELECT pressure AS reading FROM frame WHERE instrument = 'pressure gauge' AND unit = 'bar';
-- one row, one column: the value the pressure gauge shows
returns 9.6 bar
